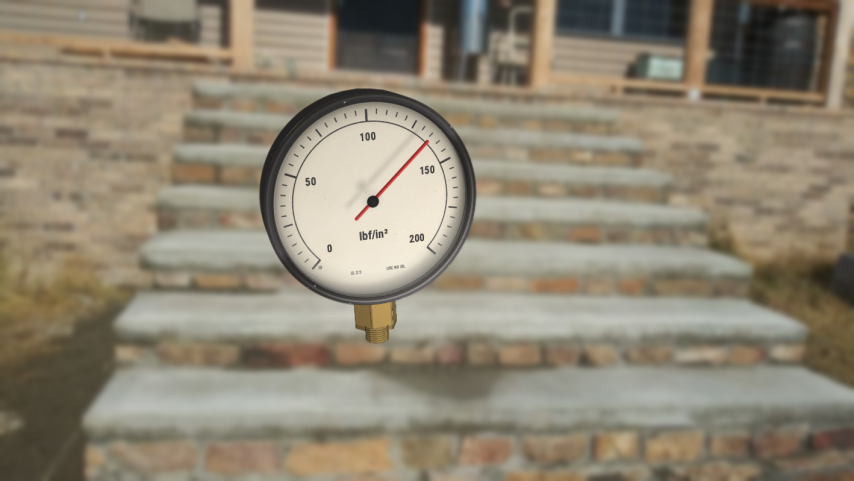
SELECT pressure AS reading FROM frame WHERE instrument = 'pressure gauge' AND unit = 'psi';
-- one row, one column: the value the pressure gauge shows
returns 135 psi
